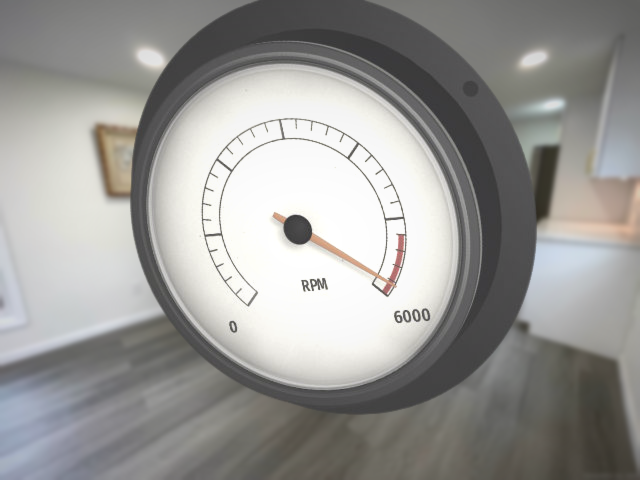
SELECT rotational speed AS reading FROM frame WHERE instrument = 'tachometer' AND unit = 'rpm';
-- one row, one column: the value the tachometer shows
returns 5800 rpm
